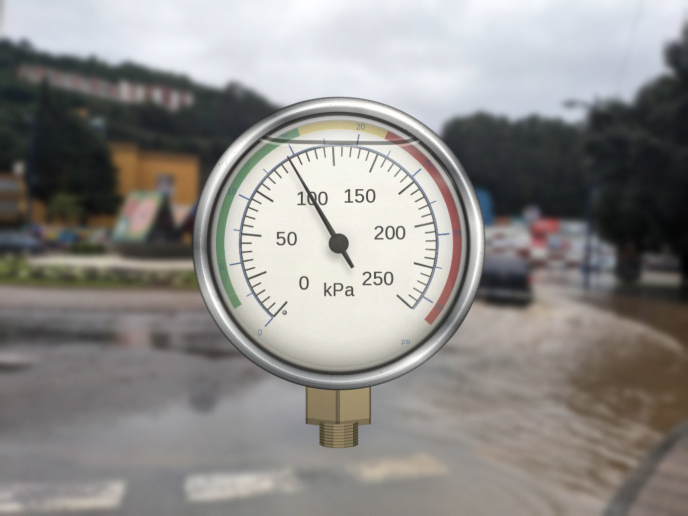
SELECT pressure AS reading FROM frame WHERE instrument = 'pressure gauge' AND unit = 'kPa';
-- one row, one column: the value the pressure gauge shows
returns 100 kPa
